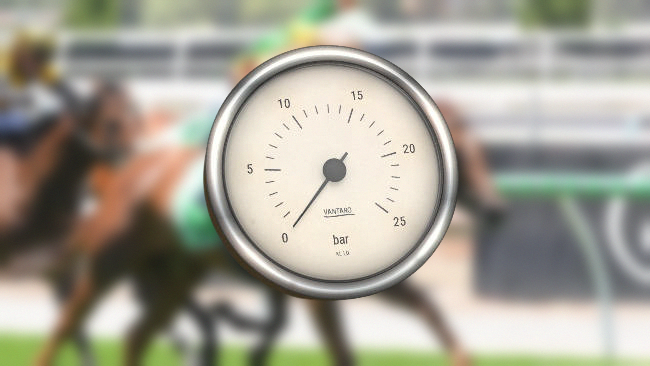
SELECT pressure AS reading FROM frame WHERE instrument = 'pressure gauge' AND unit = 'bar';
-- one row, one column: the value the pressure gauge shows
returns 0 bar
